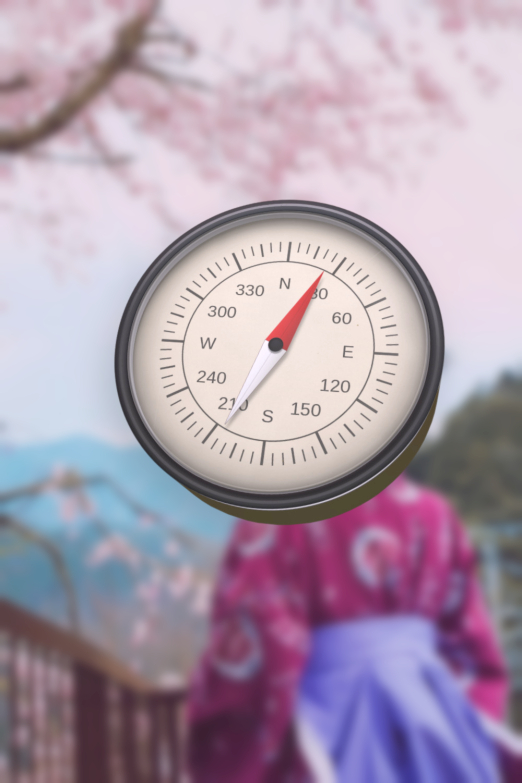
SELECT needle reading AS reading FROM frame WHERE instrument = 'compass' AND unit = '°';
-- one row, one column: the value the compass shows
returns 25 °
